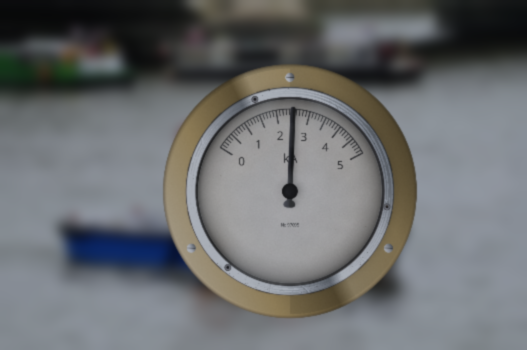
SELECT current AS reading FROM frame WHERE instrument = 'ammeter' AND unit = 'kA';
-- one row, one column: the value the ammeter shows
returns 2.5 kA
